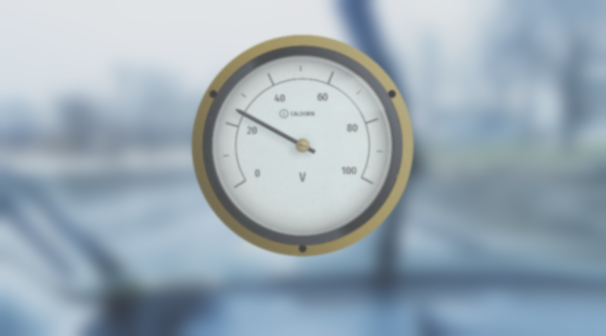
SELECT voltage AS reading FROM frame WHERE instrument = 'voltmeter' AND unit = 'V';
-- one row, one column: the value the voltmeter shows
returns 25 V
